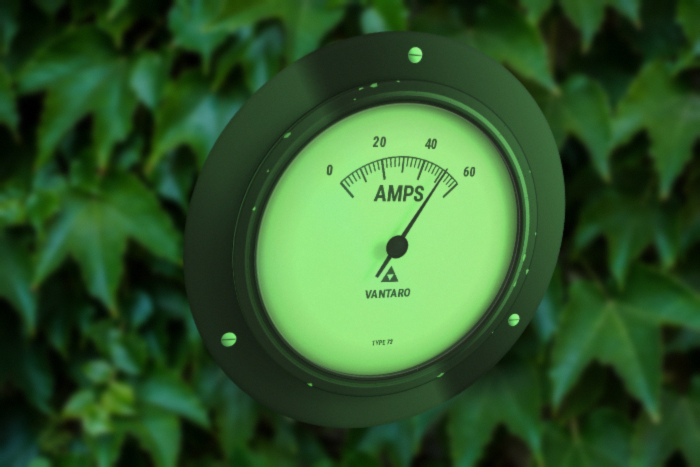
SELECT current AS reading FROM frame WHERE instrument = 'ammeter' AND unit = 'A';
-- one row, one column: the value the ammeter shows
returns 50 A
